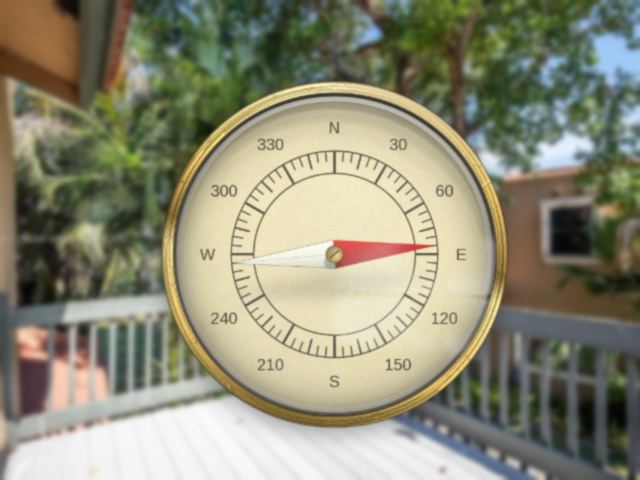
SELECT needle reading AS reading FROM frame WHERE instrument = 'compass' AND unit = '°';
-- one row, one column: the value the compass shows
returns 85 °
